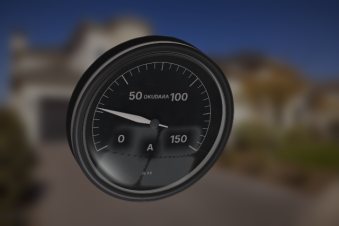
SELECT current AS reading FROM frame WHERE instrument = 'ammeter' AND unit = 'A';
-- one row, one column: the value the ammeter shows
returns 27.5 A
